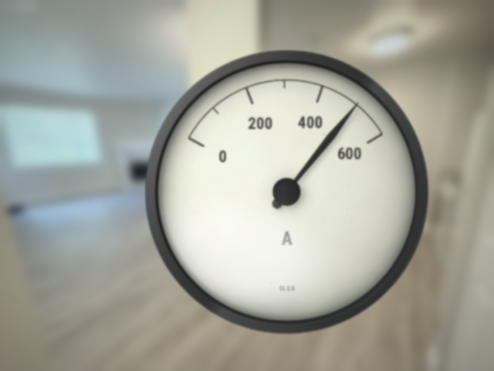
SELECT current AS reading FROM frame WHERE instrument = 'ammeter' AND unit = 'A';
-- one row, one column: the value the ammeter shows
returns 500 A
